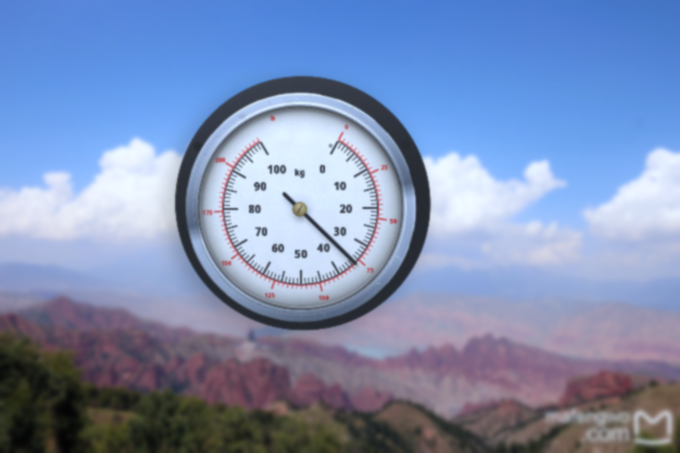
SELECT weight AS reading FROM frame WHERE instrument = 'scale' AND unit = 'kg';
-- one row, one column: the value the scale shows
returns 35 kg
